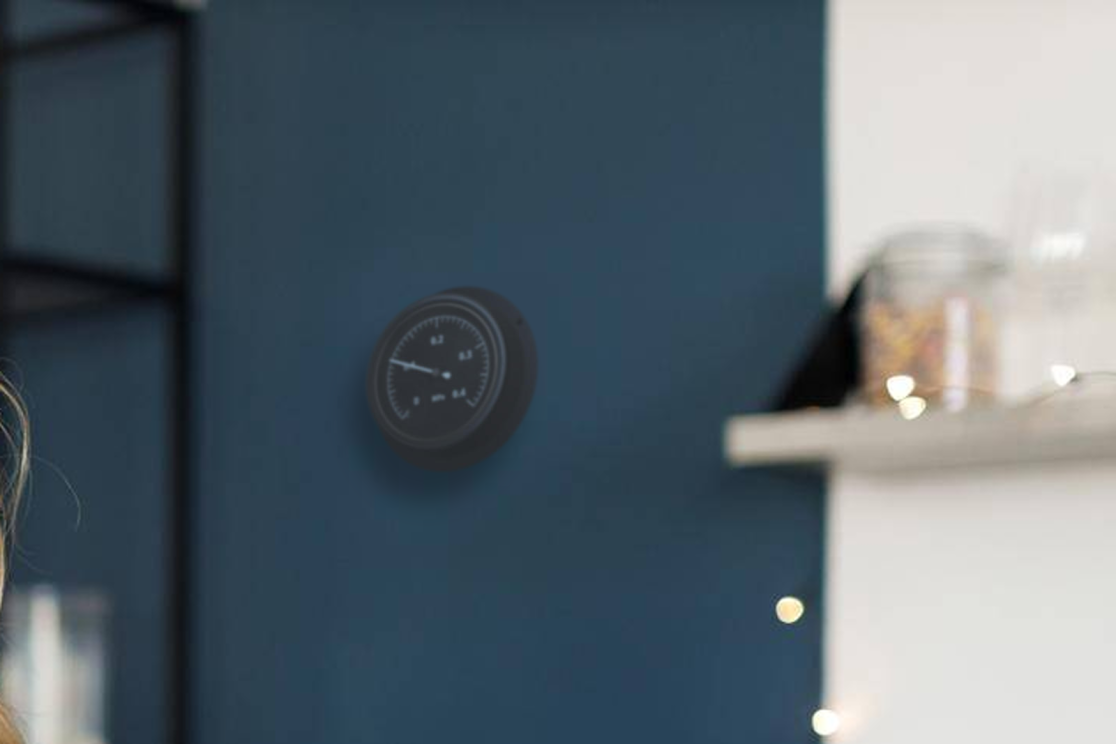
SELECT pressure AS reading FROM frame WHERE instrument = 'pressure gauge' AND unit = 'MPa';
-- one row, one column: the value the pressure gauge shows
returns 0.1 MPa
